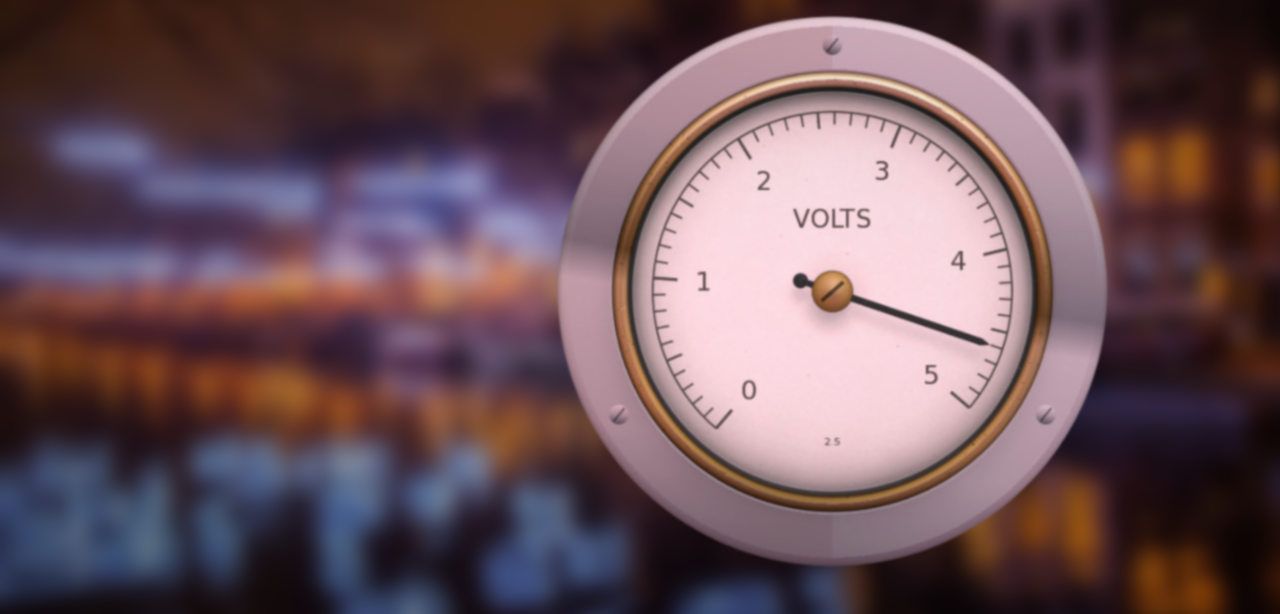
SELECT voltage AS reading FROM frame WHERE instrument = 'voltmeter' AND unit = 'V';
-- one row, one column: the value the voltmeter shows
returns 4.6 V
